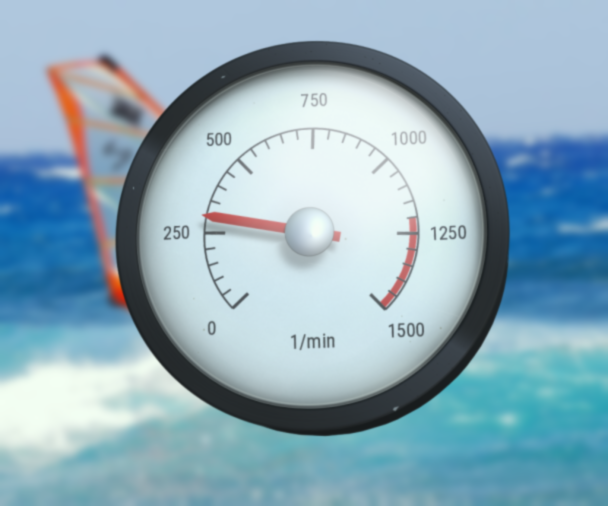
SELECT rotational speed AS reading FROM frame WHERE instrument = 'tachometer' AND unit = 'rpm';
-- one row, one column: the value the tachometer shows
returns 300 rpm
